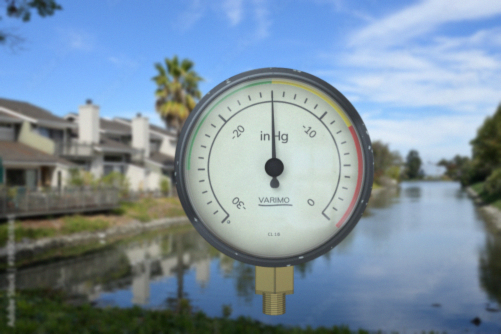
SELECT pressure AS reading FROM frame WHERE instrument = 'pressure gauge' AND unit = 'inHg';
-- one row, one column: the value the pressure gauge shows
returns -15 inHg
